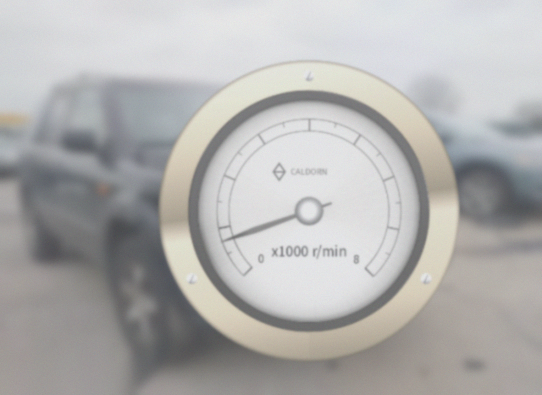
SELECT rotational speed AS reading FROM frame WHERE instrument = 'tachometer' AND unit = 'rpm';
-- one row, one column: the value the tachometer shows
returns 750 rpm
